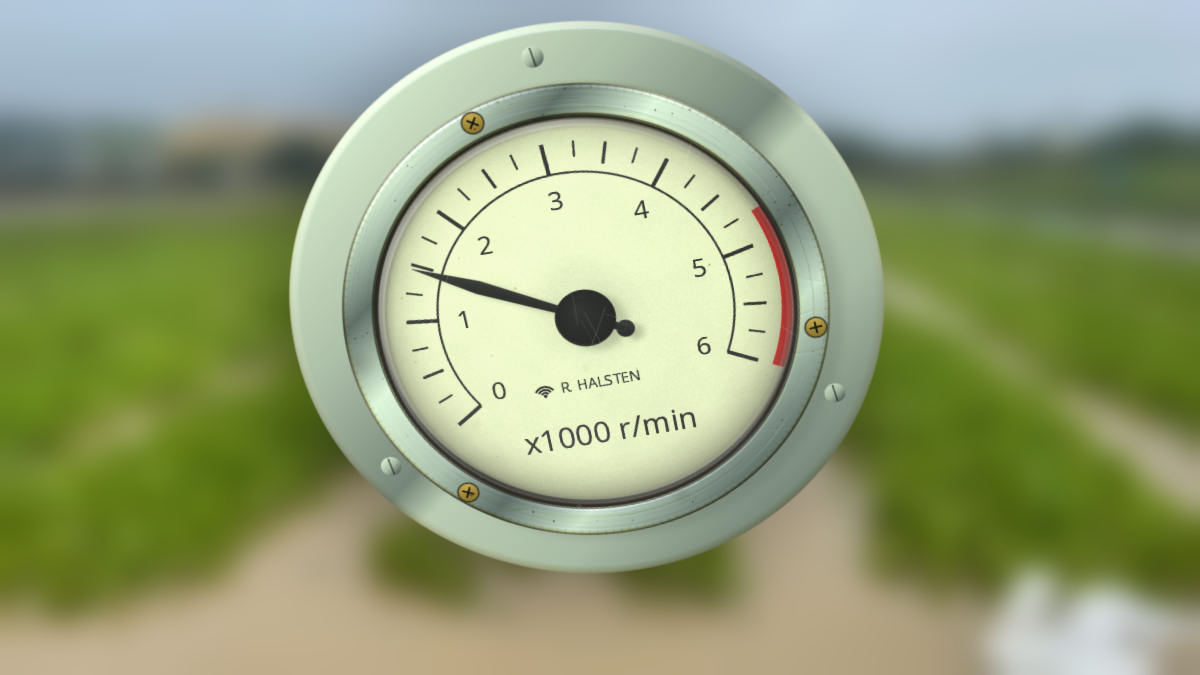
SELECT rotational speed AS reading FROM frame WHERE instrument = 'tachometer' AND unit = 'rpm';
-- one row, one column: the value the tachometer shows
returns 1500 rpm
